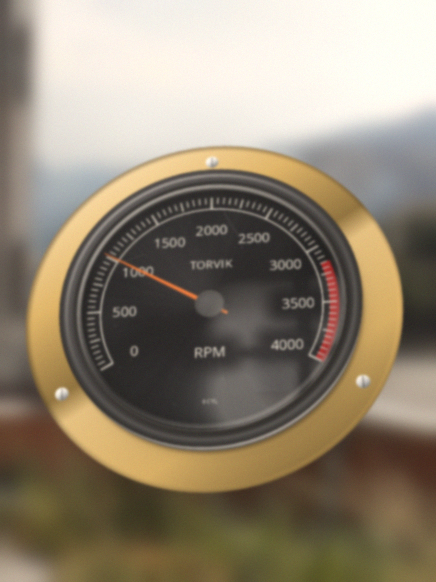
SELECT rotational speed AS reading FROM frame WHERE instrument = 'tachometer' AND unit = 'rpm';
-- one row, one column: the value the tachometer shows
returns 1000 rpm
